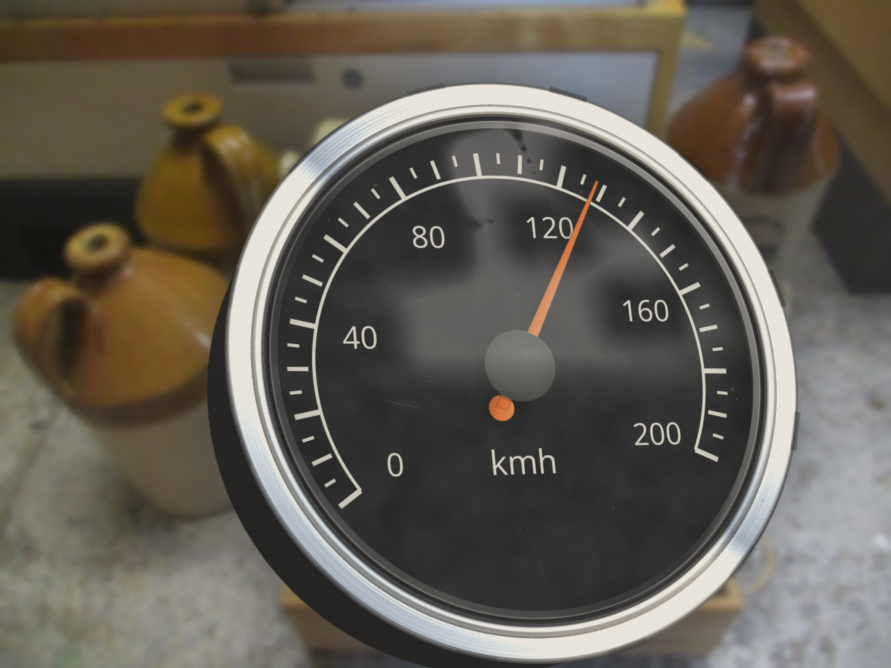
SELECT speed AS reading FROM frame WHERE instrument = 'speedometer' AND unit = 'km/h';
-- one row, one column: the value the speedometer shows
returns 127.5 km/h
